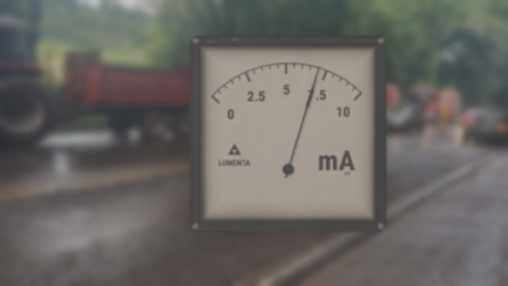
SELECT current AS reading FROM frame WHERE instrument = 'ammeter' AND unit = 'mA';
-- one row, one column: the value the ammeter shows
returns 7 mA
